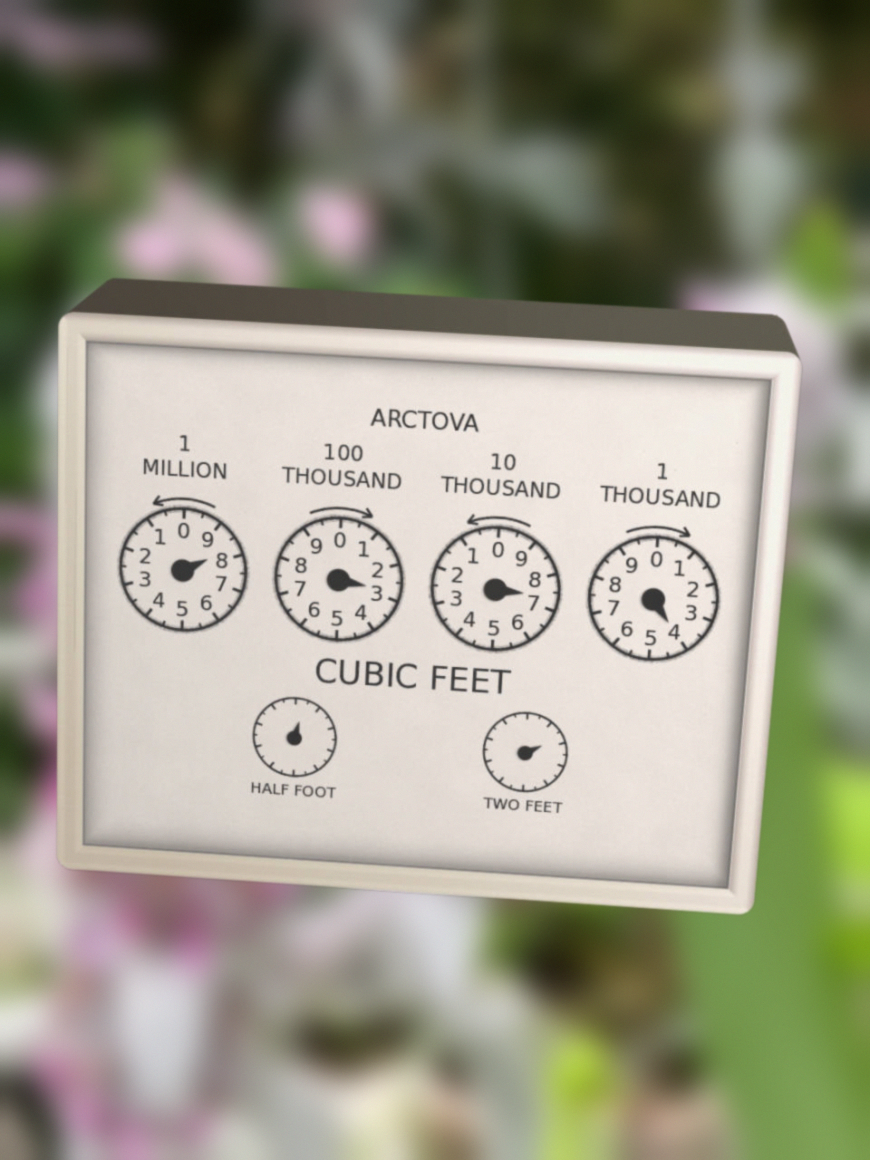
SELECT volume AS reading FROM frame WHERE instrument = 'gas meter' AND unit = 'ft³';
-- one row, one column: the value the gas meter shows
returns 827400 ft³
